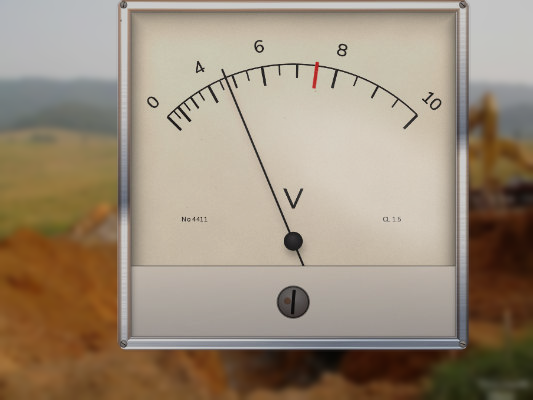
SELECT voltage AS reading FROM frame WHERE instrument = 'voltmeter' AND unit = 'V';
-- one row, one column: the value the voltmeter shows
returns 4.75 V
